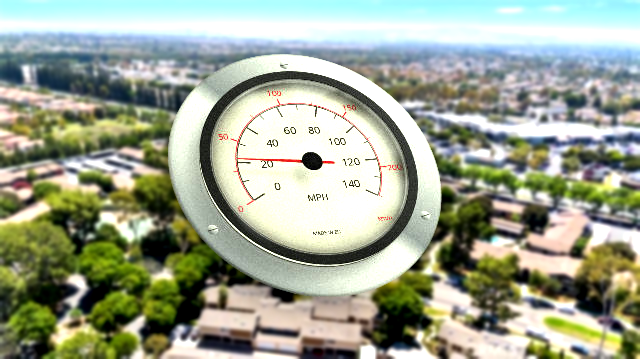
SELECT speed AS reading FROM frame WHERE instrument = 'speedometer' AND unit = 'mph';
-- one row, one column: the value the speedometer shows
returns 20 mph
